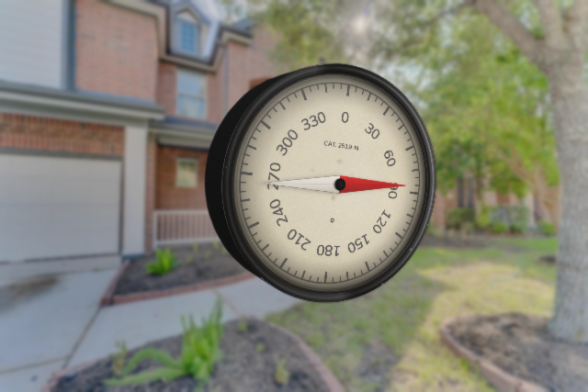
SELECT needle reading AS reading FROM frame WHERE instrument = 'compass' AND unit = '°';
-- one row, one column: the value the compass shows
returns 85 °
